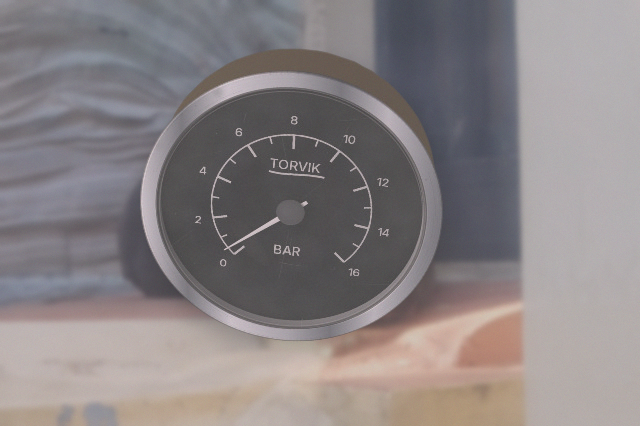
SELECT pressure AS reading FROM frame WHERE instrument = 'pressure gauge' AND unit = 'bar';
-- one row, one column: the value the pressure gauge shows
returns 0.5 bar
